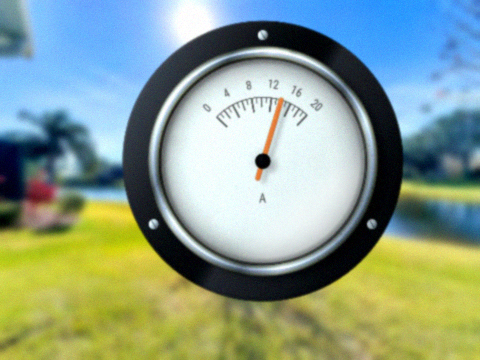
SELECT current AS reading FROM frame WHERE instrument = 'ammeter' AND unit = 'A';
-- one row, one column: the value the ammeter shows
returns 14 A
